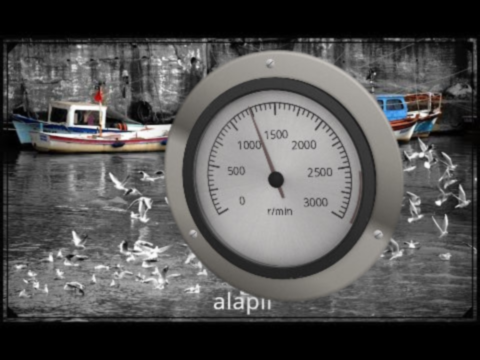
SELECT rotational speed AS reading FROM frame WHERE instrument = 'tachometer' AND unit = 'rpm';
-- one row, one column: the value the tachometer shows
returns 1250 rpm
